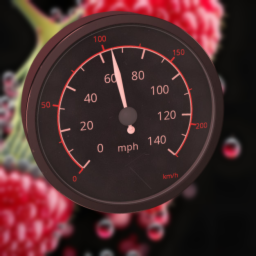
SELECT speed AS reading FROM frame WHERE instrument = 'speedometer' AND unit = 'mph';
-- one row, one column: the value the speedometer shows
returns 65 mph
